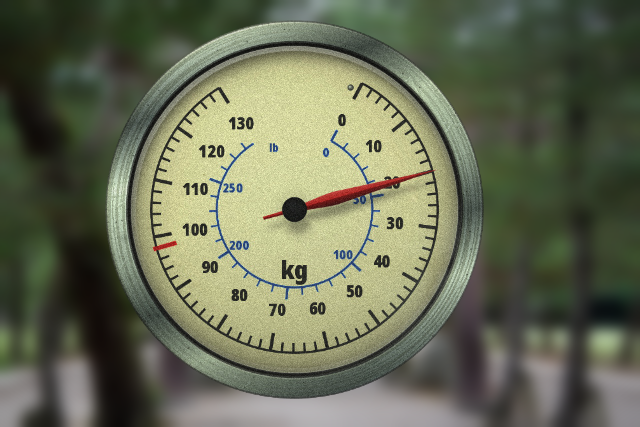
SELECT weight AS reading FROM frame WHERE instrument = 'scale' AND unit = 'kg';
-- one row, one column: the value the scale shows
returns 20 kg
